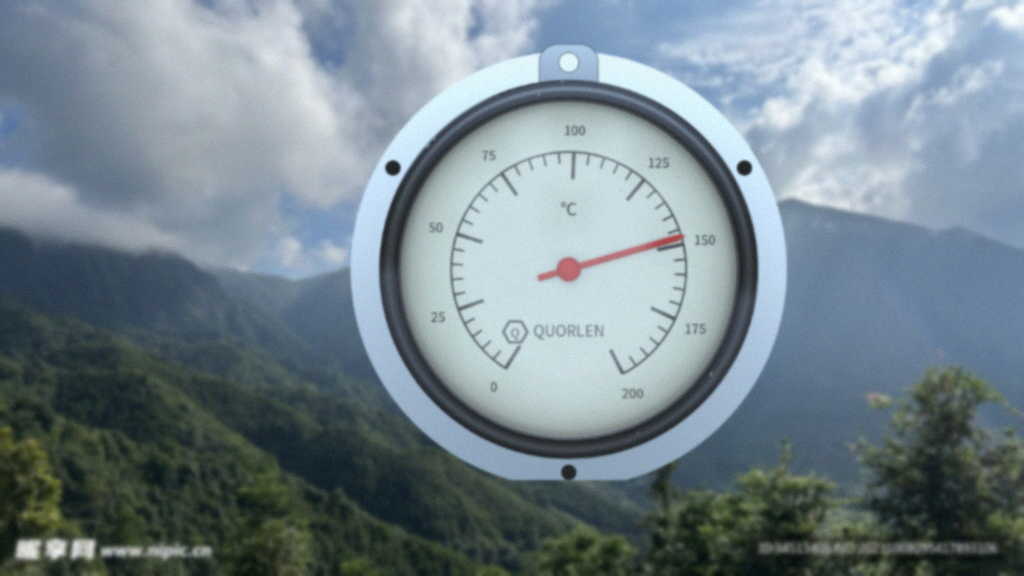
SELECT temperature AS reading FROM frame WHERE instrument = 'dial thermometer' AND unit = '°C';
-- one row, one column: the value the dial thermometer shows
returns 147.5 °C
